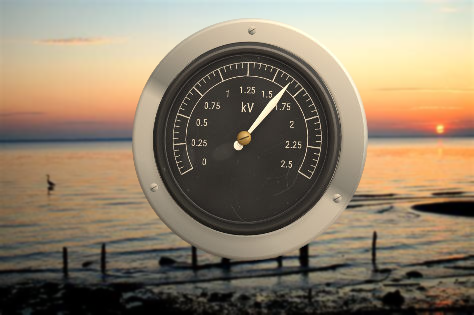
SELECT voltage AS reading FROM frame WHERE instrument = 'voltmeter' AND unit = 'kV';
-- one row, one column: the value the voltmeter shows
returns 1.65 kV
